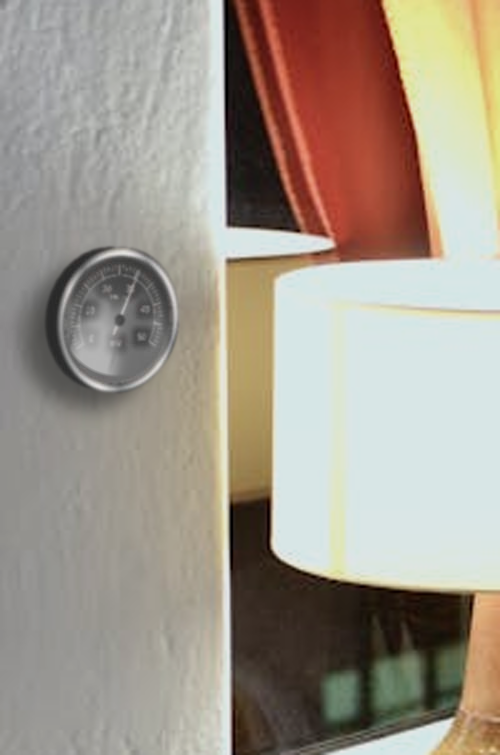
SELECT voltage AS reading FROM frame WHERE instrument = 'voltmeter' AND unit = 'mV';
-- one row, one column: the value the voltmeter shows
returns 30 mV
